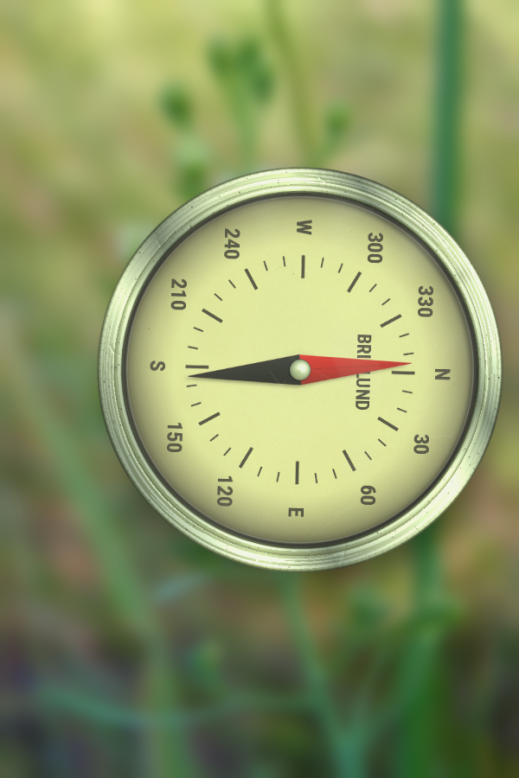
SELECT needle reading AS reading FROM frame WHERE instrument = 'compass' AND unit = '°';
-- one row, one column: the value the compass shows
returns 355 °
